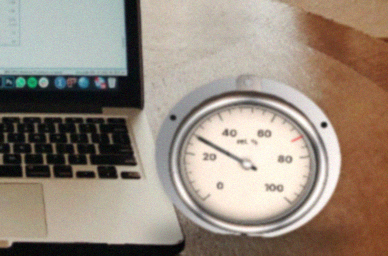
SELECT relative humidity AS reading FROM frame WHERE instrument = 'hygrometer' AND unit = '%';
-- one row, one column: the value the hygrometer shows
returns 28 %
